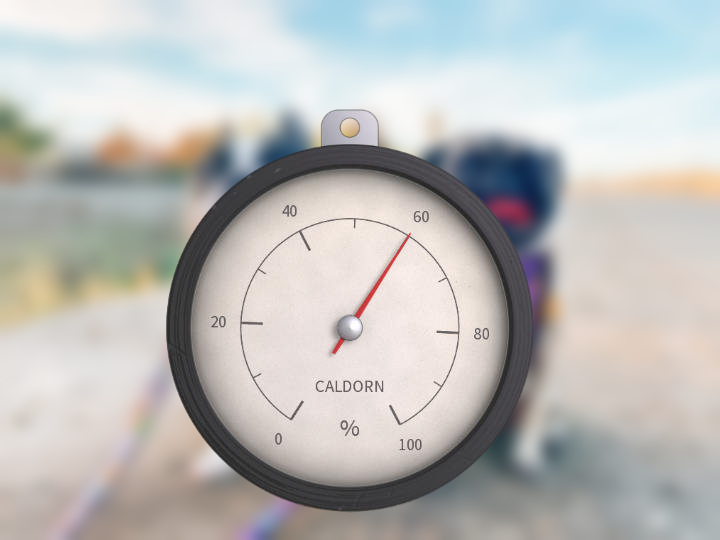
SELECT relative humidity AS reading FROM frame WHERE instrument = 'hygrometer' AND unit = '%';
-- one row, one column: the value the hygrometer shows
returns 60 %
